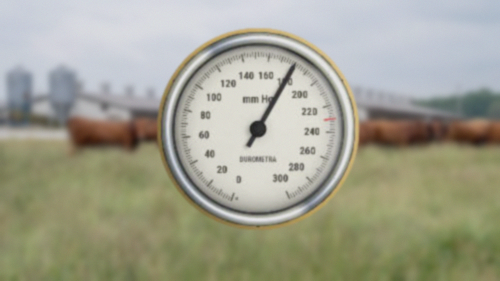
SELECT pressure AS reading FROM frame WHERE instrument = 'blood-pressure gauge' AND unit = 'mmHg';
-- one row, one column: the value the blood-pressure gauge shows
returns 180 mmHg
